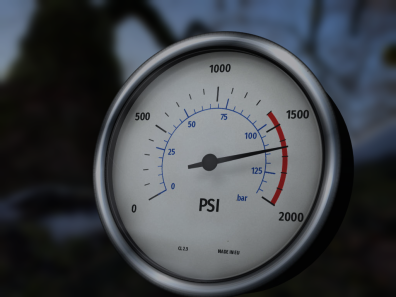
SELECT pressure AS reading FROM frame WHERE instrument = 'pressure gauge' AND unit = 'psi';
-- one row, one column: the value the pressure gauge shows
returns 1650 psi
